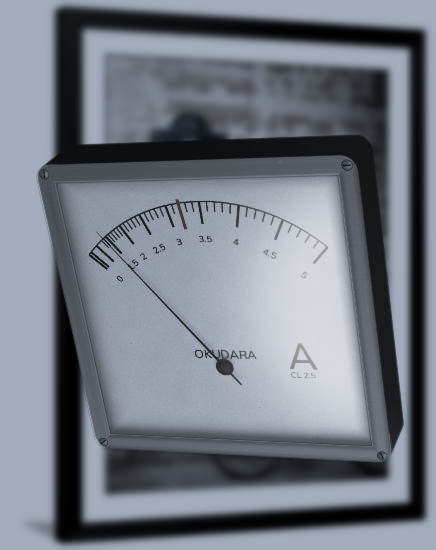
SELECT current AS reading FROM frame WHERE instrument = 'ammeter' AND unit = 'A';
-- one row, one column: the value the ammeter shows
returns 1.5 A
